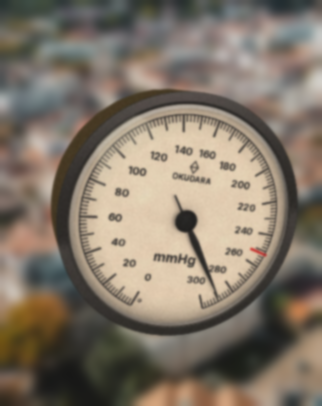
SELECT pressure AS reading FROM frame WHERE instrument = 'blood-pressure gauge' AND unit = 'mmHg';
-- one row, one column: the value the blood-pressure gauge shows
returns 290 mmHg
